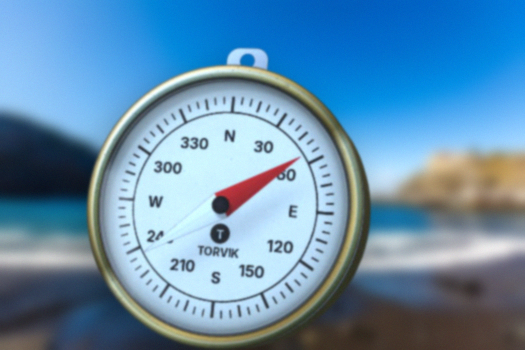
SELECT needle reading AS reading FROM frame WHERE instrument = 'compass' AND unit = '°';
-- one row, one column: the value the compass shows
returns 55 °
